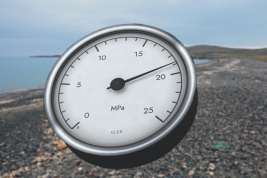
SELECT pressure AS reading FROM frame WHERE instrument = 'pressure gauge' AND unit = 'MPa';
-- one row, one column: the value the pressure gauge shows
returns 19 MPa
